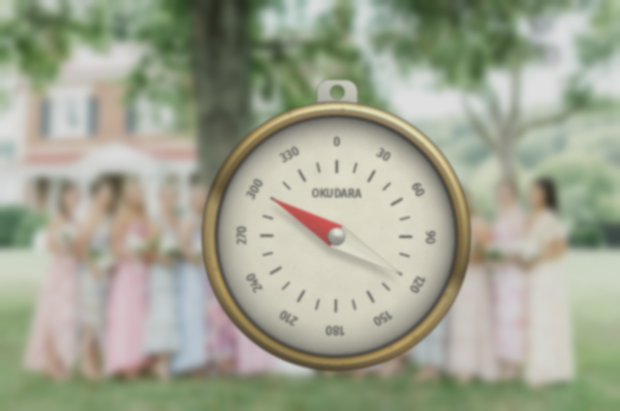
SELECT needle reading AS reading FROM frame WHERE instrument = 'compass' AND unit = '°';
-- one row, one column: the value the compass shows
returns 300 °
